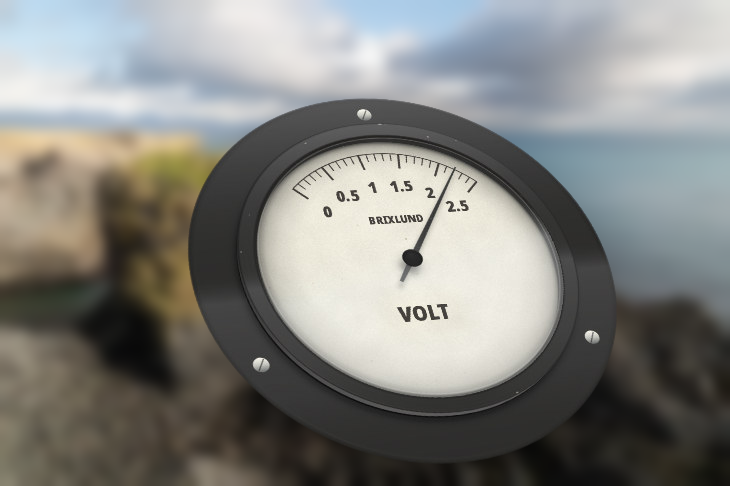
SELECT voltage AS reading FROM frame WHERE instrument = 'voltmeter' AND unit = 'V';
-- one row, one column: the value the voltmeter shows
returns 2.2 V
